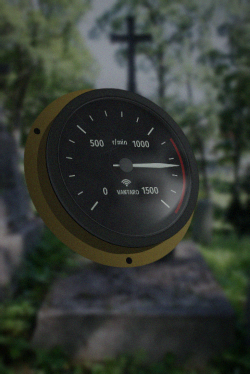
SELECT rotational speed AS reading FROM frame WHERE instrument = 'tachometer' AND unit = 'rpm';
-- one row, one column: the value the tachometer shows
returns 1250 rpm
